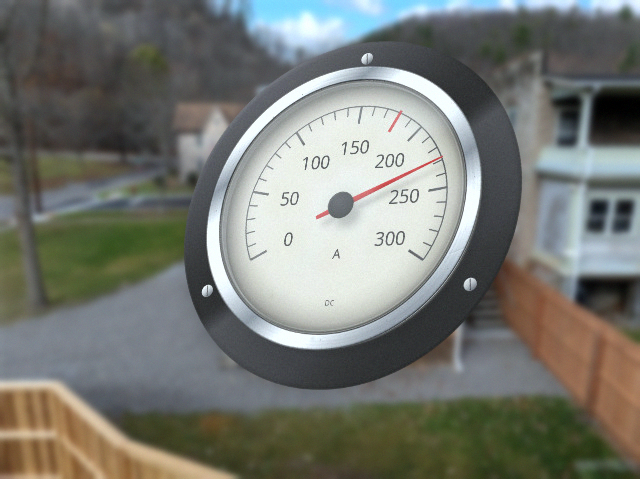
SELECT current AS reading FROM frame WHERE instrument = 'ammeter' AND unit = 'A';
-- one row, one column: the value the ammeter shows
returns 230 A
